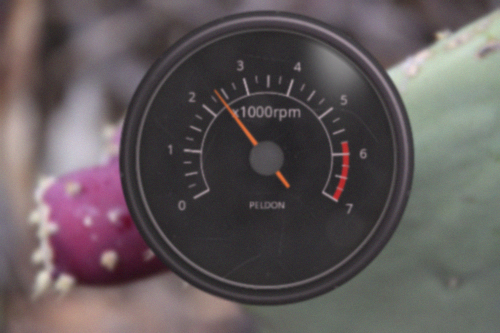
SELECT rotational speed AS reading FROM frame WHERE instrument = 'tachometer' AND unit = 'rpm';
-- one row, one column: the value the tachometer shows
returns 2375 rpm
